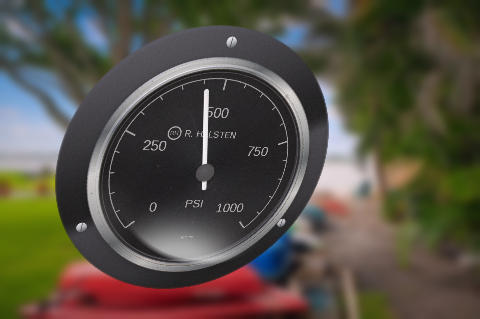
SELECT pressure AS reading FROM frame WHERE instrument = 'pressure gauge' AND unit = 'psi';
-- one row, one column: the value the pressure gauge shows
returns 450 psi
